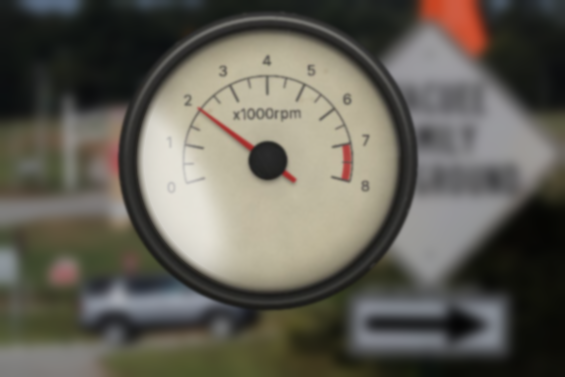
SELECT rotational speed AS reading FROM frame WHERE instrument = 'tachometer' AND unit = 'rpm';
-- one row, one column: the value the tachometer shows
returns 2000 rpm
